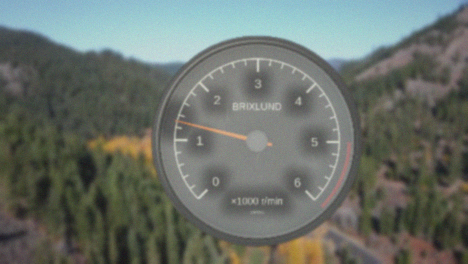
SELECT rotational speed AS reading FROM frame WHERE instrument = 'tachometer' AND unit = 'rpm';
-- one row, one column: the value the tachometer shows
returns 1300 rpm
